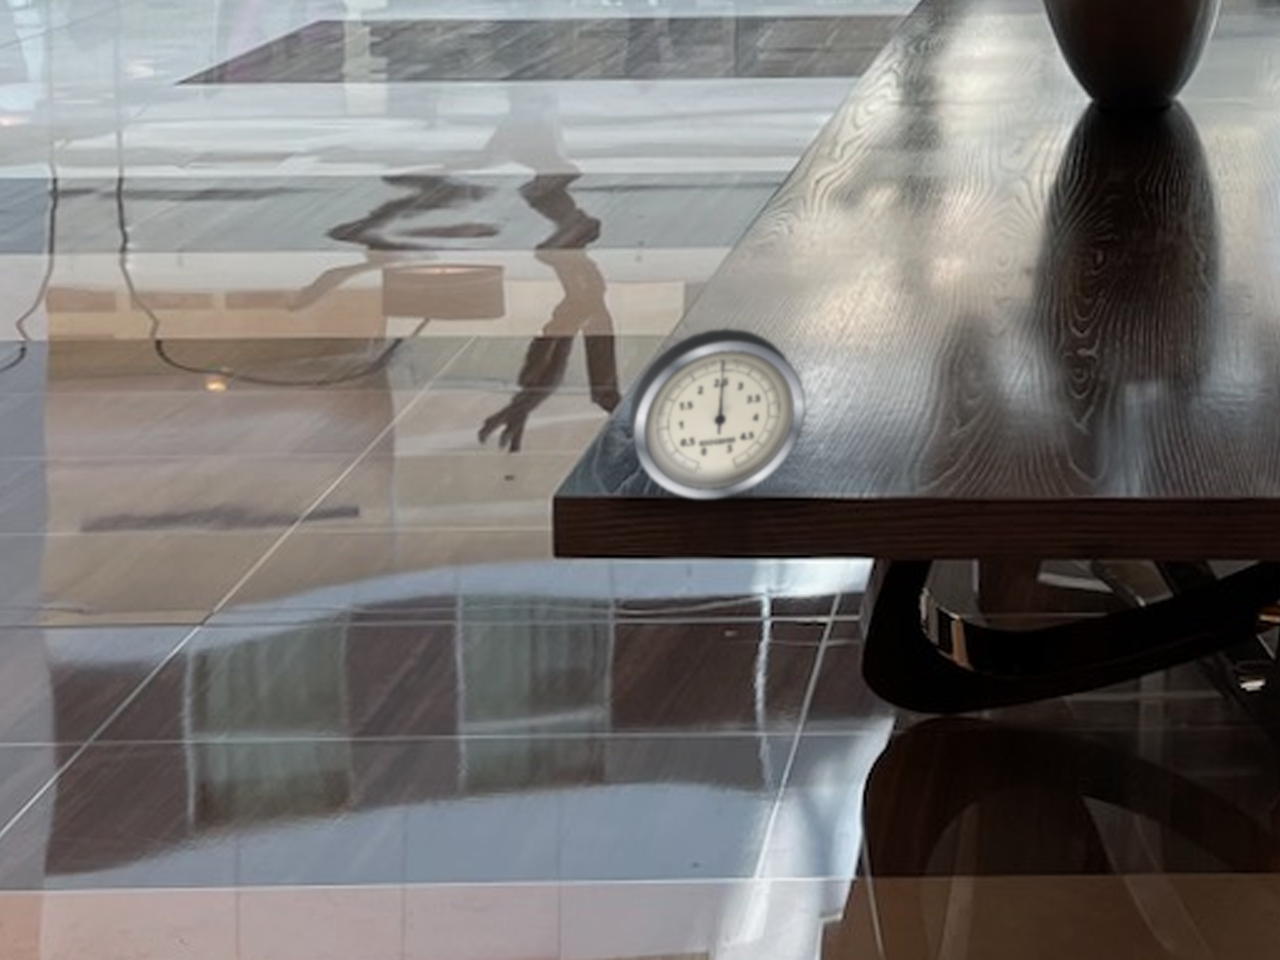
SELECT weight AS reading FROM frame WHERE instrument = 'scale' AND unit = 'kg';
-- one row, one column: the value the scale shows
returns 2.5 kg
